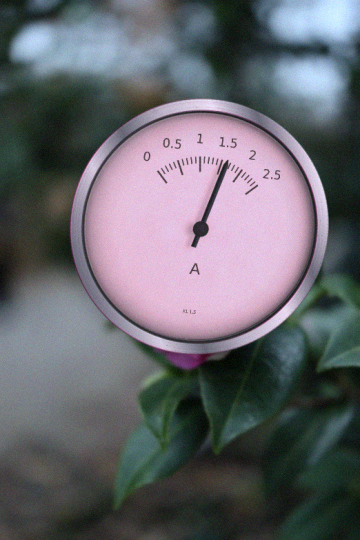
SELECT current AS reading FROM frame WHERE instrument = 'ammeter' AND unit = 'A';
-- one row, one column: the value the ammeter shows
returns 1.6 A
